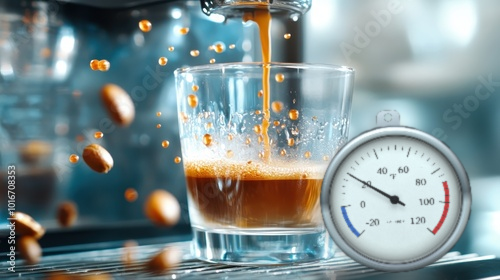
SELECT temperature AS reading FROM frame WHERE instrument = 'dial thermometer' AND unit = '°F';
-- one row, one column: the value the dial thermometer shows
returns 20 °F
